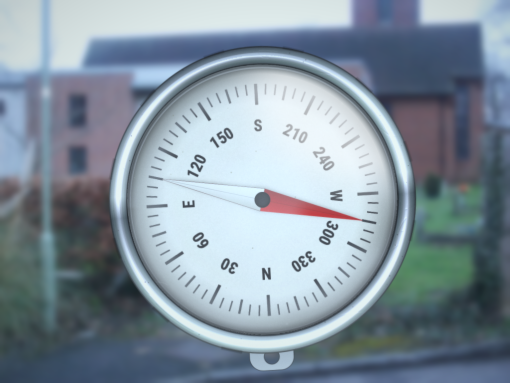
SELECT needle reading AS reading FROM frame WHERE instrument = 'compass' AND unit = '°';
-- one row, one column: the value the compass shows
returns 285 °
